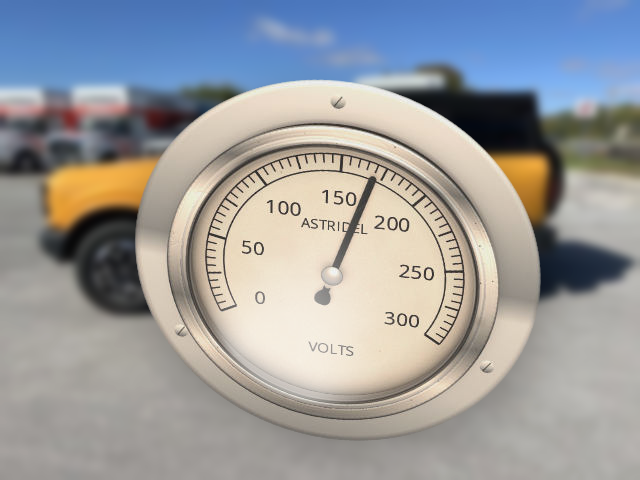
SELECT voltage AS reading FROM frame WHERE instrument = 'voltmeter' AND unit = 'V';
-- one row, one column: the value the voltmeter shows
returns 170 V
